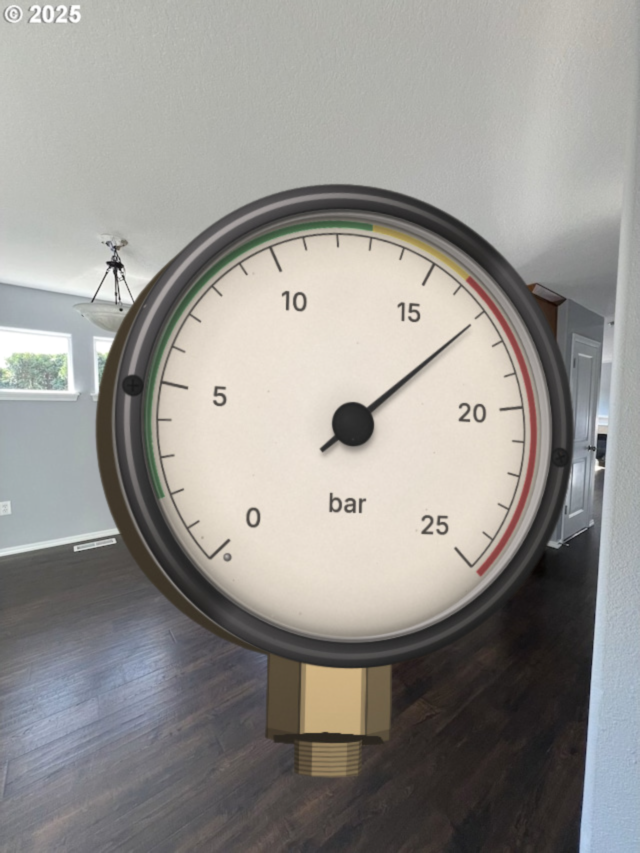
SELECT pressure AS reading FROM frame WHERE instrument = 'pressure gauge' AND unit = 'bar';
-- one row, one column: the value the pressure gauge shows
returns 17 bar
